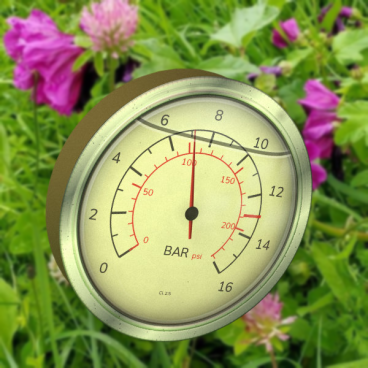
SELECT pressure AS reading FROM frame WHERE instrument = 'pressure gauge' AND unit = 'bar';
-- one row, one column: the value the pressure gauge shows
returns 7 bar
